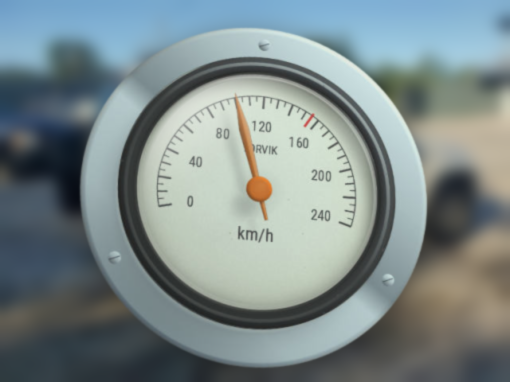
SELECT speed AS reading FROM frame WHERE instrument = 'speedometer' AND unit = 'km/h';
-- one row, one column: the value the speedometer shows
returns 100 km/h
